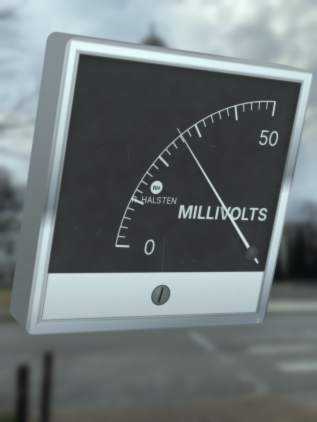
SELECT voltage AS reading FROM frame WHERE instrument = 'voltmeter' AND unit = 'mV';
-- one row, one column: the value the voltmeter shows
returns 26 mV
